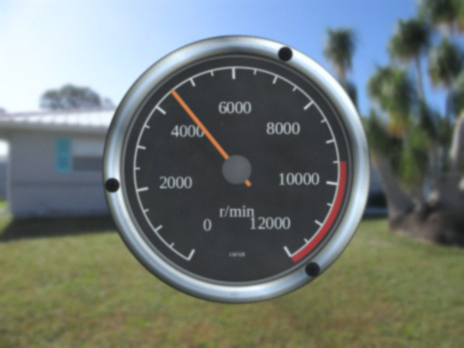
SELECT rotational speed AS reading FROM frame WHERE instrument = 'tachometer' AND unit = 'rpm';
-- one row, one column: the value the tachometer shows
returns 4500 rpm
